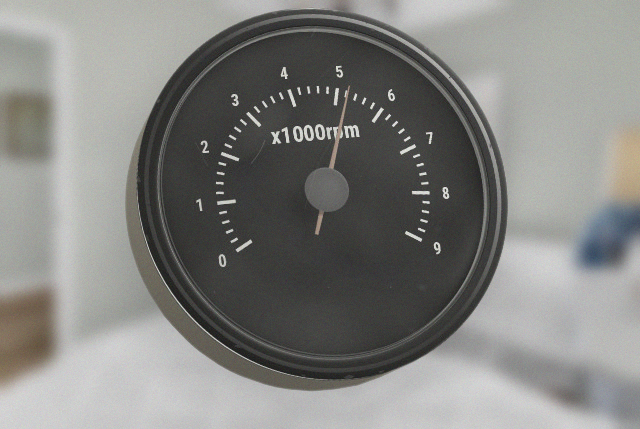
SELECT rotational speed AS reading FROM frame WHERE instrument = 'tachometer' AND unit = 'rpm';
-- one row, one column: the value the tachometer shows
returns 5200 rpm
